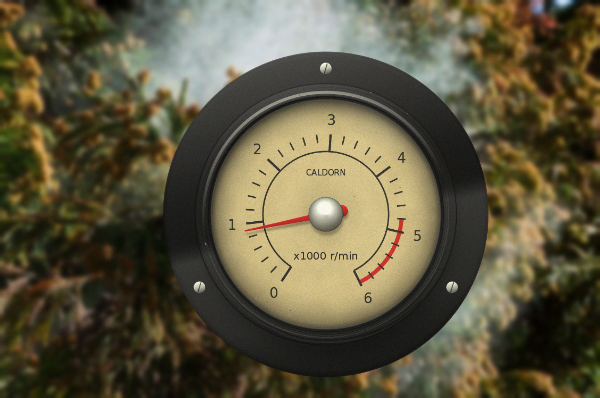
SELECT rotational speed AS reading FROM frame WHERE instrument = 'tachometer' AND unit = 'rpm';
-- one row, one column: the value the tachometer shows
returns 900 rpm
